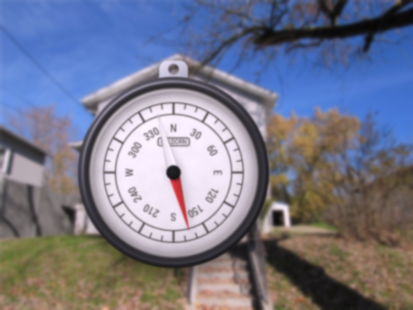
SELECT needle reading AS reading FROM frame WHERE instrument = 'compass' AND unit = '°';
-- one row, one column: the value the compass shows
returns 165 °
